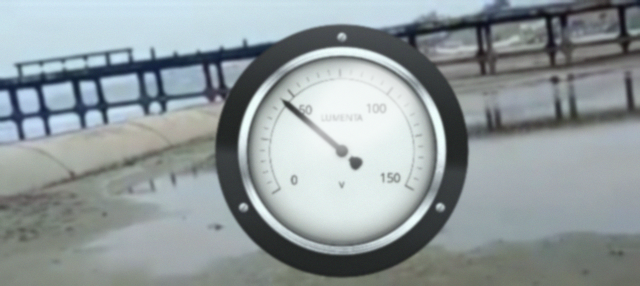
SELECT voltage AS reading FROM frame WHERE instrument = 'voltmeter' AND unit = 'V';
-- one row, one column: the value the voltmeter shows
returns 45 V
